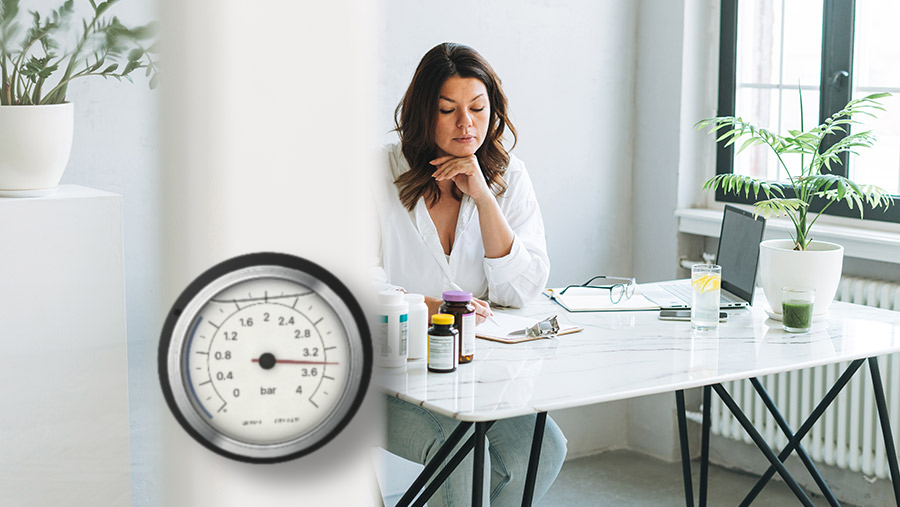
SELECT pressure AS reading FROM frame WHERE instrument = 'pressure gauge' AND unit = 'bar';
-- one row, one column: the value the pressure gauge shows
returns 3.4 bar
